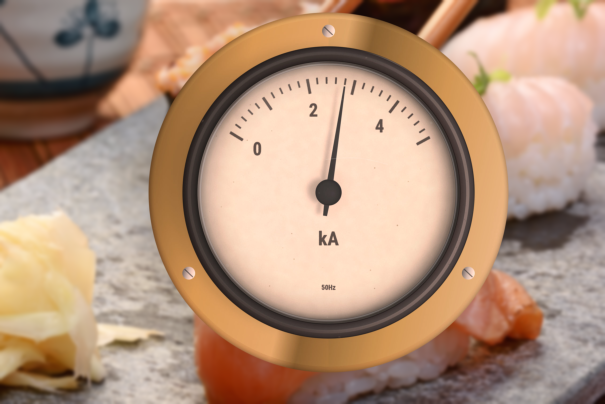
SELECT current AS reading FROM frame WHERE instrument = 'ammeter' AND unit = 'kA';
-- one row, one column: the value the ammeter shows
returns 2.8 kA
